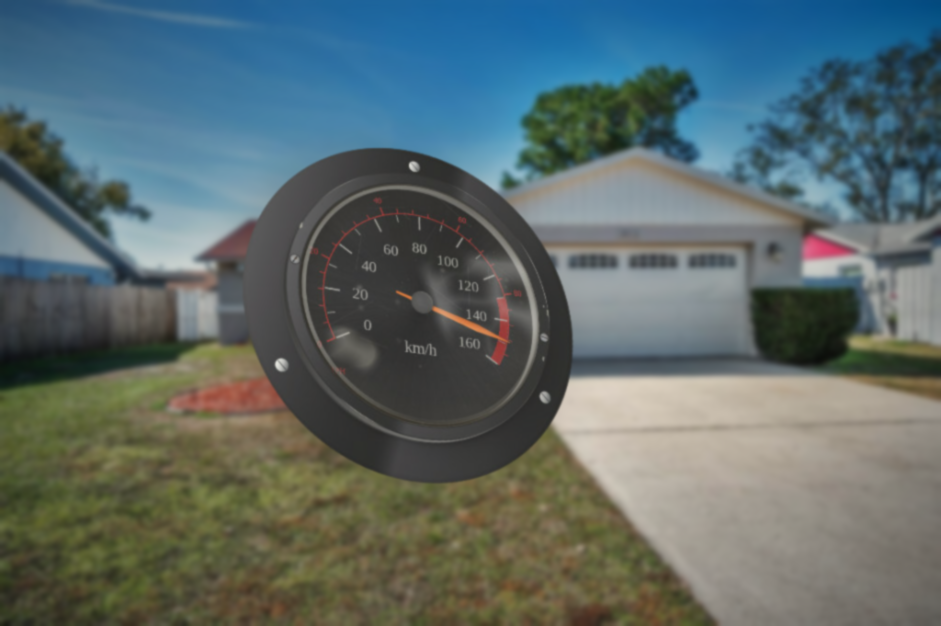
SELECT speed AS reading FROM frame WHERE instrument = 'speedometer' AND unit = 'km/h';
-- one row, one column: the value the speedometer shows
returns 150 km/h
